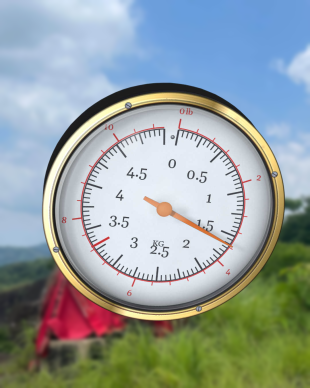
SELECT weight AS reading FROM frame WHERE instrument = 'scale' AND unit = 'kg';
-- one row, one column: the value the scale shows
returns 1.6 kg
